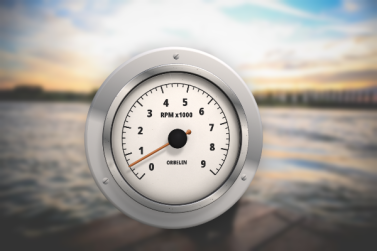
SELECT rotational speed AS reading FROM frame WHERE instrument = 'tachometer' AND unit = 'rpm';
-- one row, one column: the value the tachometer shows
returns 600 rpm
